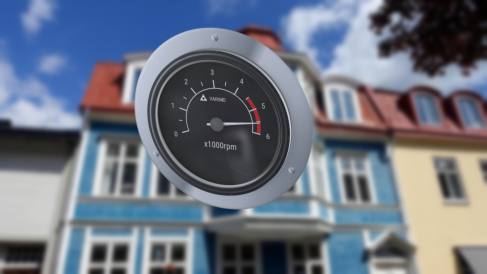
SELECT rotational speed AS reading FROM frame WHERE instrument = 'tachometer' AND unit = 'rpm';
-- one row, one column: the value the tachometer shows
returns 5500 rpm
